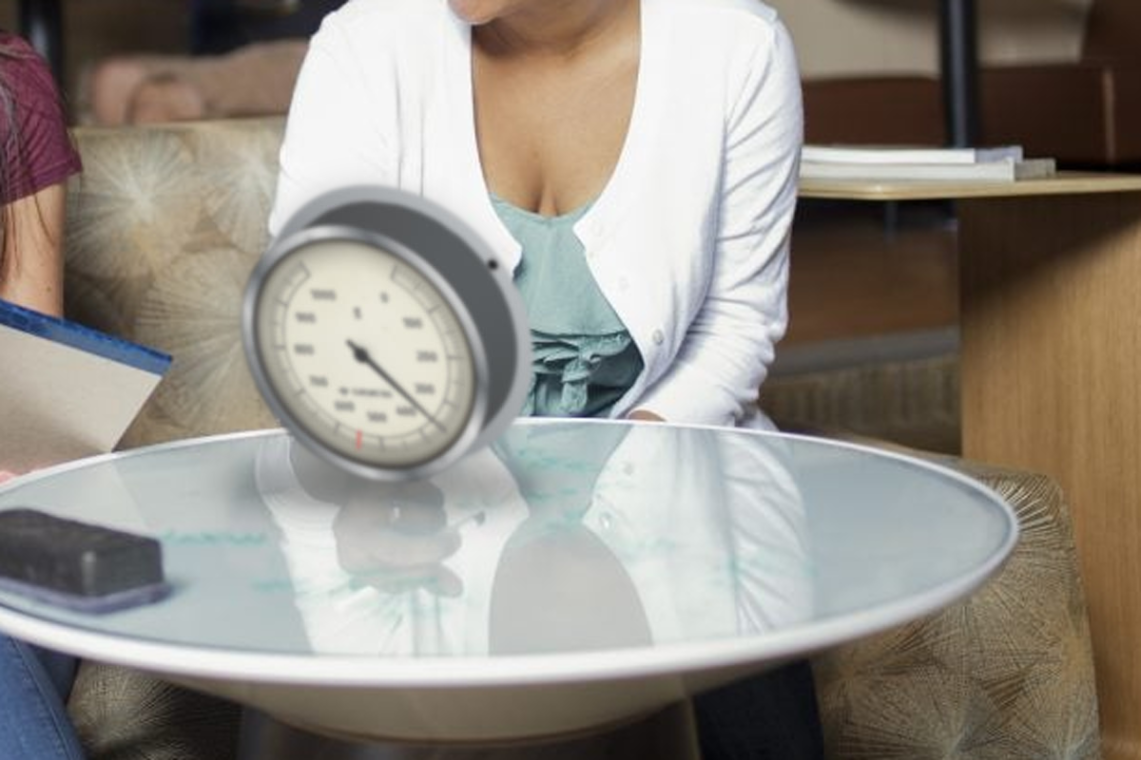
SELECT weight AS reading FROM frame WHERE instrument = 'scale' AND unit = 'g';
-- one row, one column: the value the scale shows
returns 350 g
